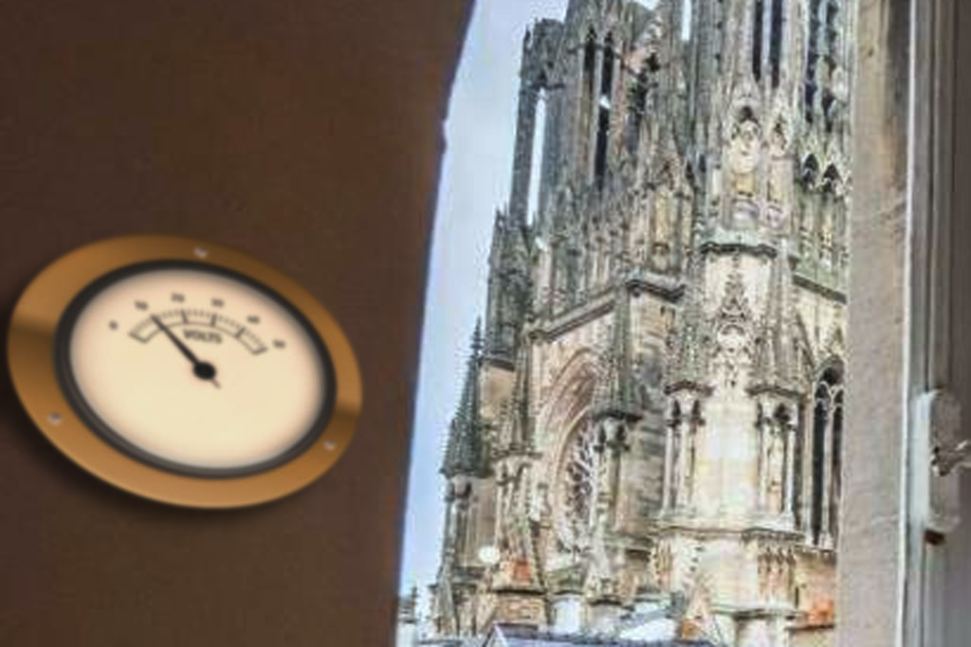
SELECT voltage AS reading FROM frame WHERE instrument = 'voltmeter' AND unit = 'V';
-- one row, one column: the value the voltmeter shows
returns 10 V
